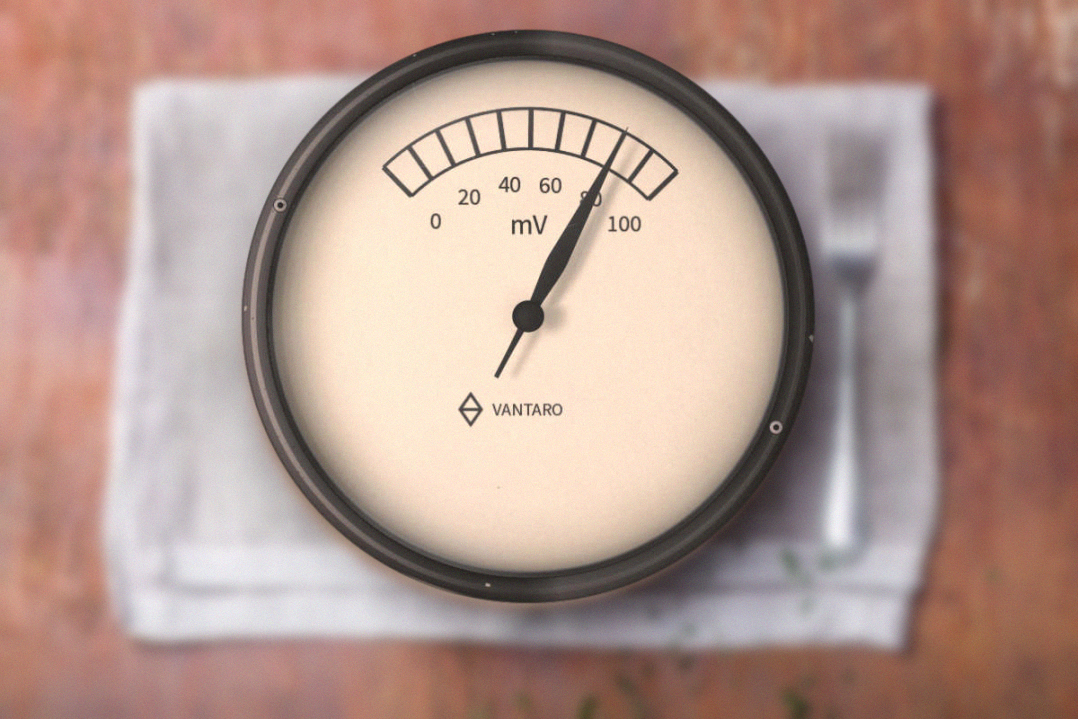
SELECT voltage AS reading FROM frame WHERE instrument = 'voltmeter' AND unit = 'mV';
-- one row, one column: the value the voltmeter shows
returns 80 mV
